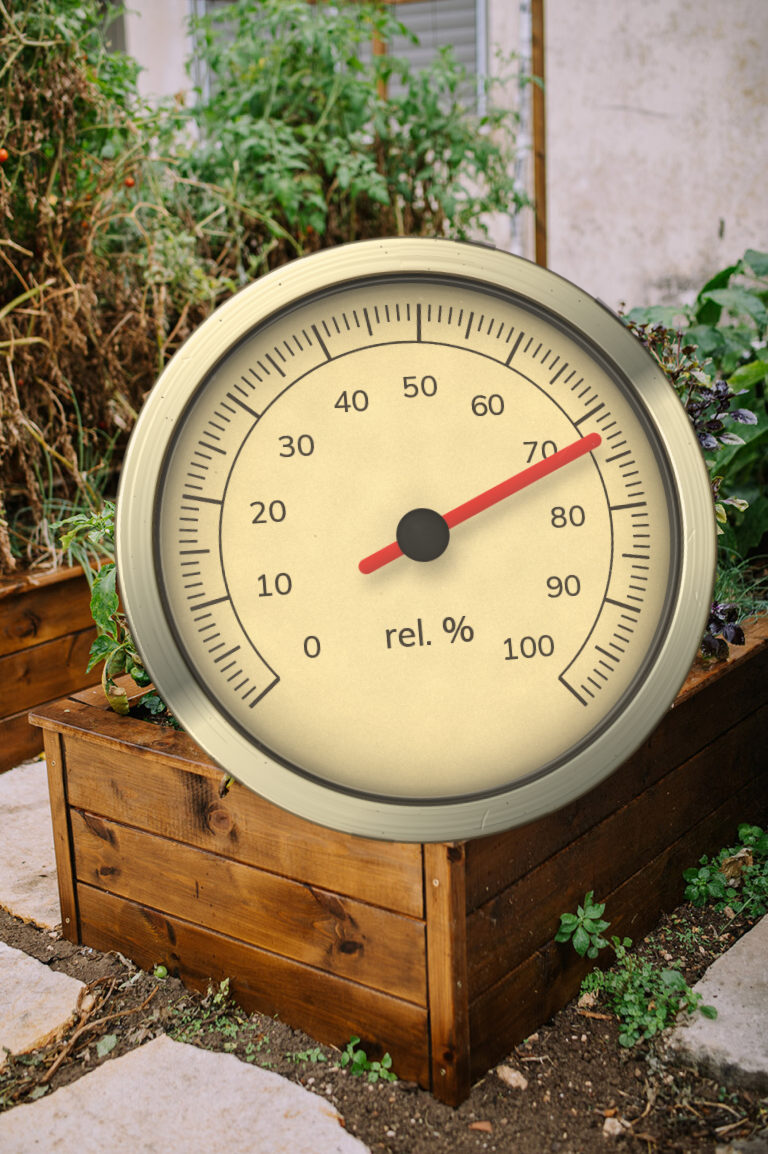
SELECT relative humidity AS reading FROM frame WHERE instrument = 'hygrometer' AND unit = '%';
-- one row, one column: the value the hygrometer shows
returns 72.5 %
